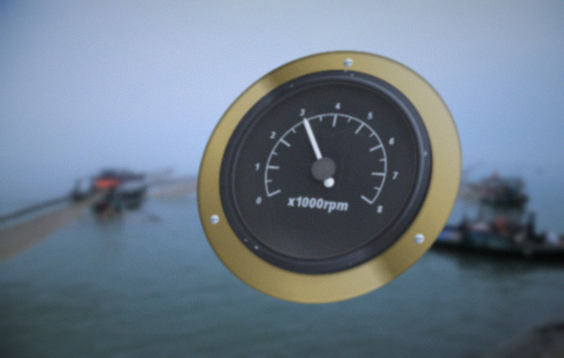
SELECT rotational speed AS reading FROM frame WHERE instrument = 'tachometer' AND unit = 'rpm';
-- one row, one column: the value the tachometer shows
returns 3000 rpm
